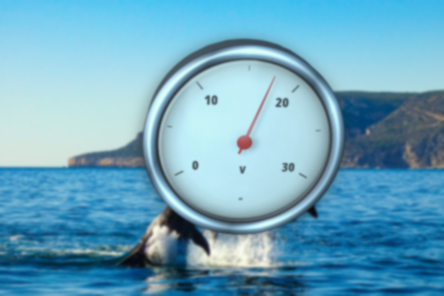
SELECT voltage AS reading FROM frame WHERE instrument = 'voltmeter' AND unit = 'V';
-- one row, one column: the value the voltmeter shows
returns 17.5 V
